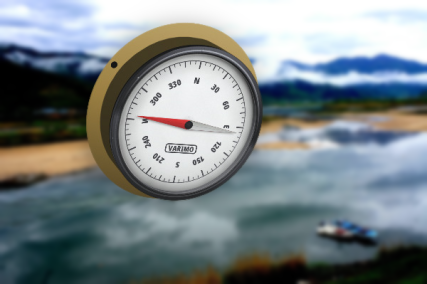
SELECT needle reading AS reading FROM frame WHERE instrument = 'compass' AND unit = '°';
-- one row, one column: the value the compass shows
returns 275 °
